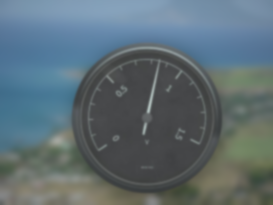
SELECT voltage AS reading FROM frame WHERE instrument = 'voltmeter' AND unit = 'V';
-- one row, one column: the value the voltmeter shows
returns 0.85 V
